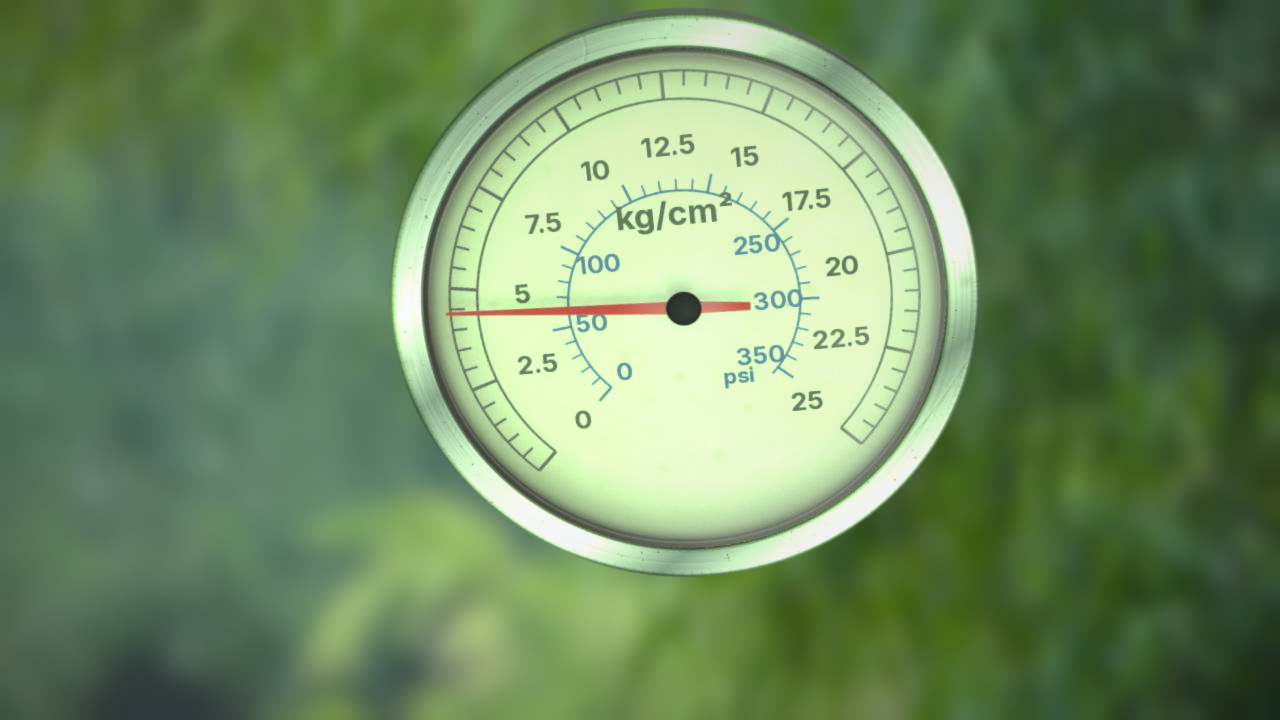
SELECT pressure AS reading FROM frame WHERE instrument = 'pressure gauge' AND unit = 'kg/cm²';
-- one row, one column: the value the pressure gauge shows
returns 4.5 kg/cm²
